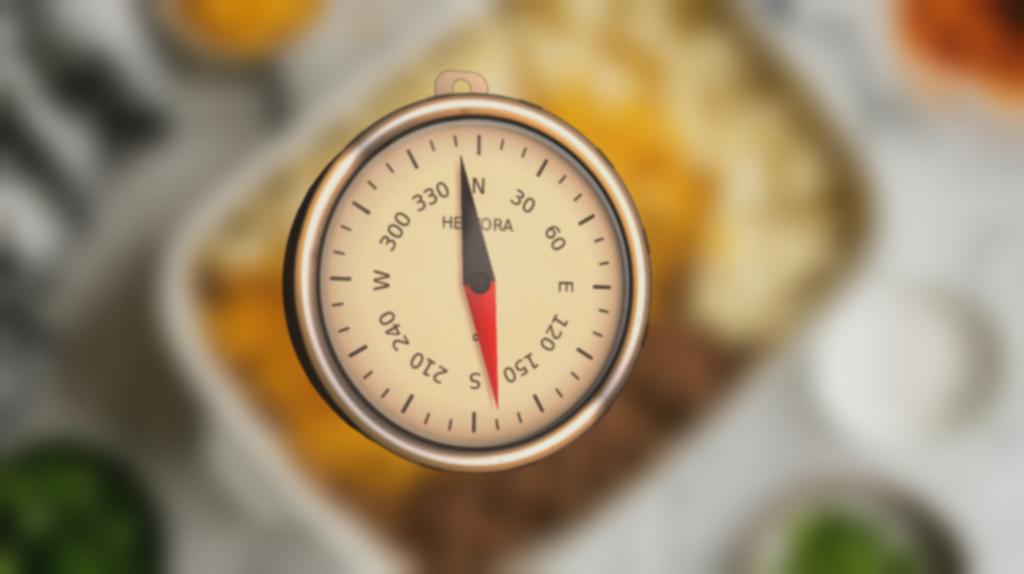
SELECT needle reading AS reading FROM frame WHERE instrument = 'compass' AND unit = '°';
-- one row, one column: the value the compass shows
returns 170 °
